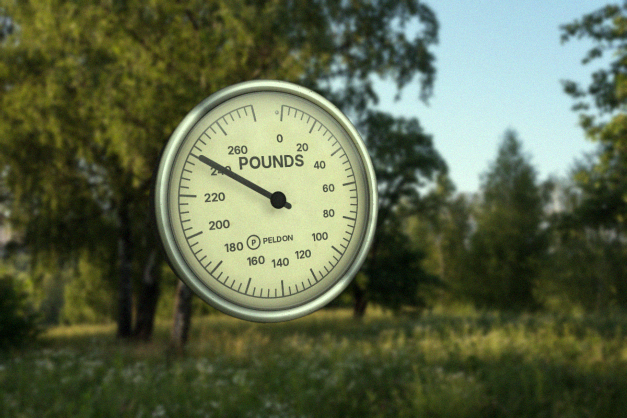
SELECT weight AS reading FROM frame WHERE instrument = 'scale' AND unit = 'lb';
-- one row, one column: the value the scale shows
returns 240 lb
